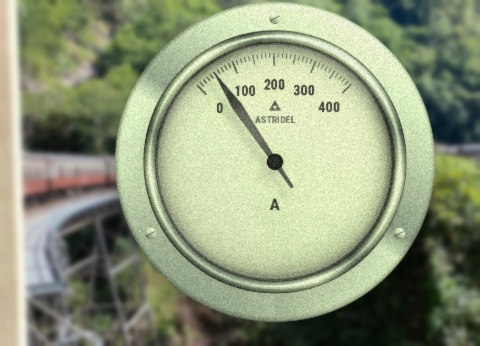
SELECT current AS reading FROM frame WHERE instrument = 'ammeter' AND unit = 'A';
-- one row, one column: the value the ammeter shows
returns 50 A
